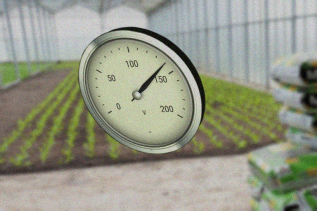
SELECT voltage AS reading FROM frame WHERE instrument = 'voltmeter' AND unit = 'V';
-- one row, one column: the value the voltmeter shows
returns 140 V
